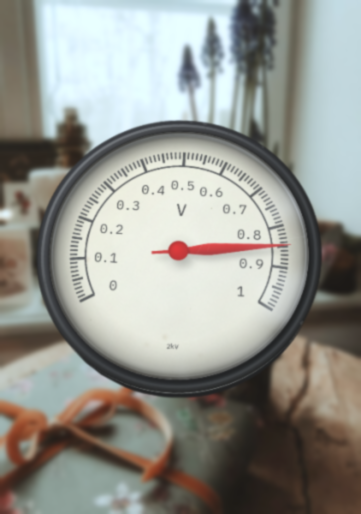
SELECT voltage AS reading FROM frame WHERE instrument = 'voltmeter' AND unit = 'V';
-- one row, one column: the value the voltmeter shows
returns 0.85 V
